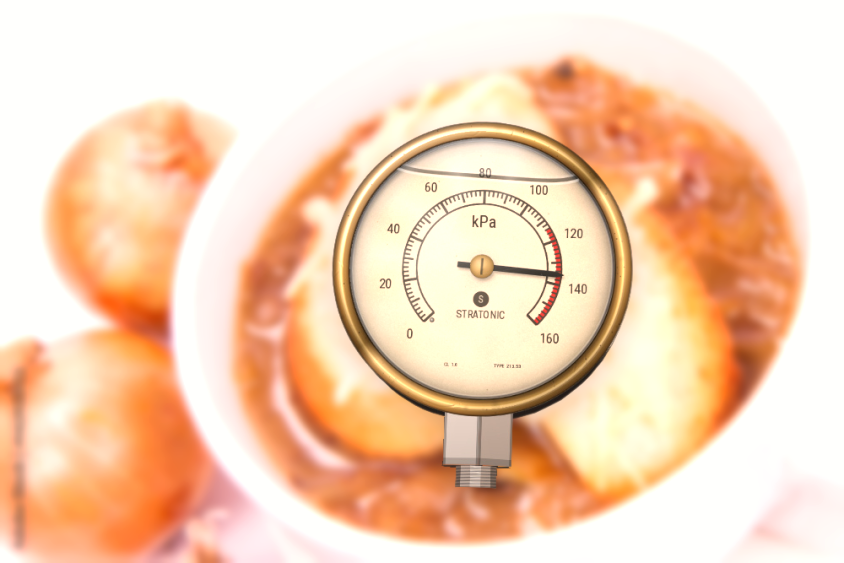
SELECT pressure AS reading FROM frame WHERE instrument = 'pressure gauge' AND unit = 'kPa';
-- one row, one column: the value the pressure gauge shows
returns 136 kPa
